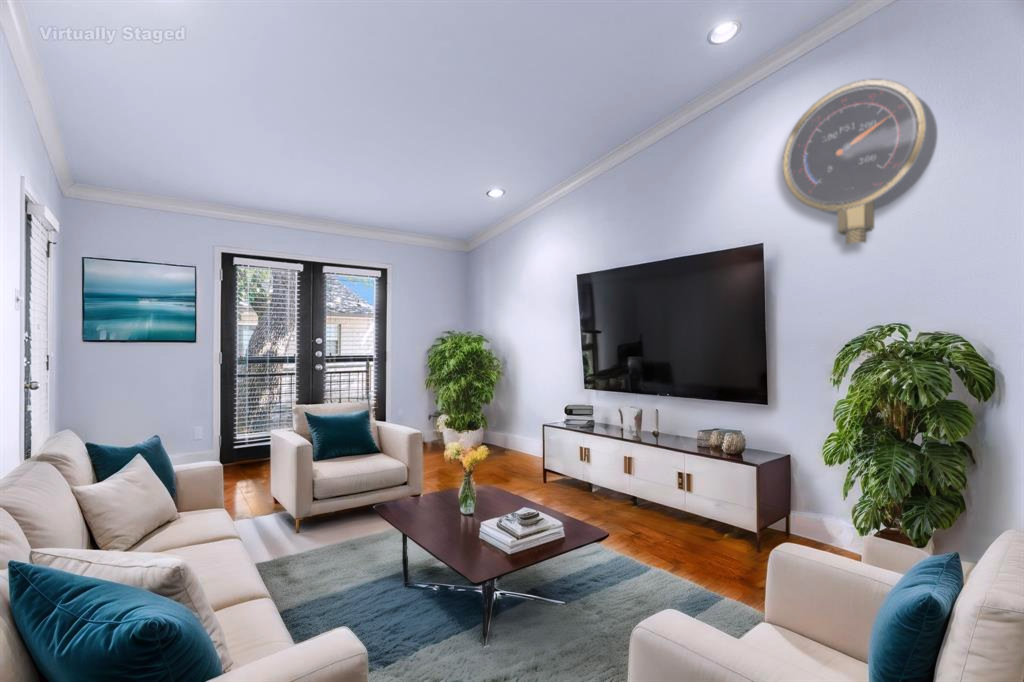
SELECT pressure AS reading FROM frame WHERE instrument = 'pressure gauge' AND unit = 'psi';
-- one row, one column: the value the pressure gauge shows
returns 220 psi
